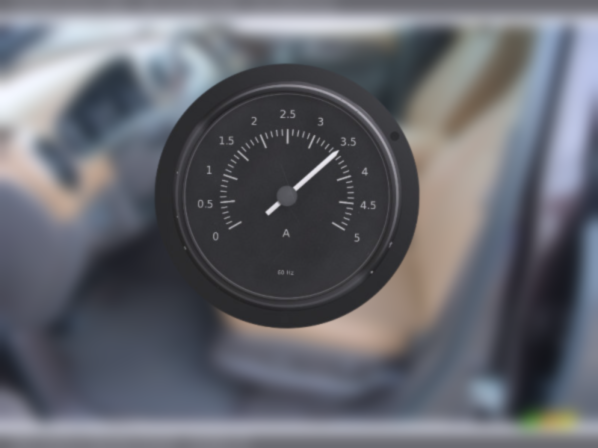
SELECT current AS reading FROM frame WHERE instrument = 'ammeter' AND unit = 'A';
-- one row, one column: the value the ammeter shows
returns 3.5 A
